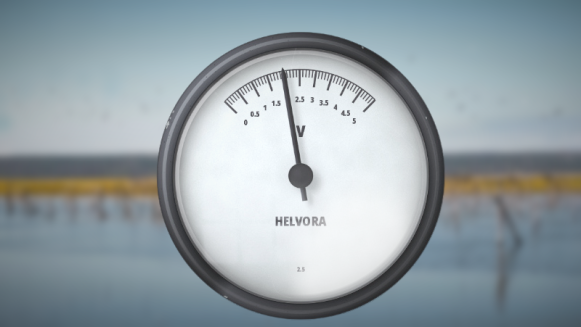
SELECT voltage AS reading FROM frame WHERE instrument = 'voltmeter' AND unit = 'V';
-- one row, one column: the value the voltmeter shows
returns 2 V
